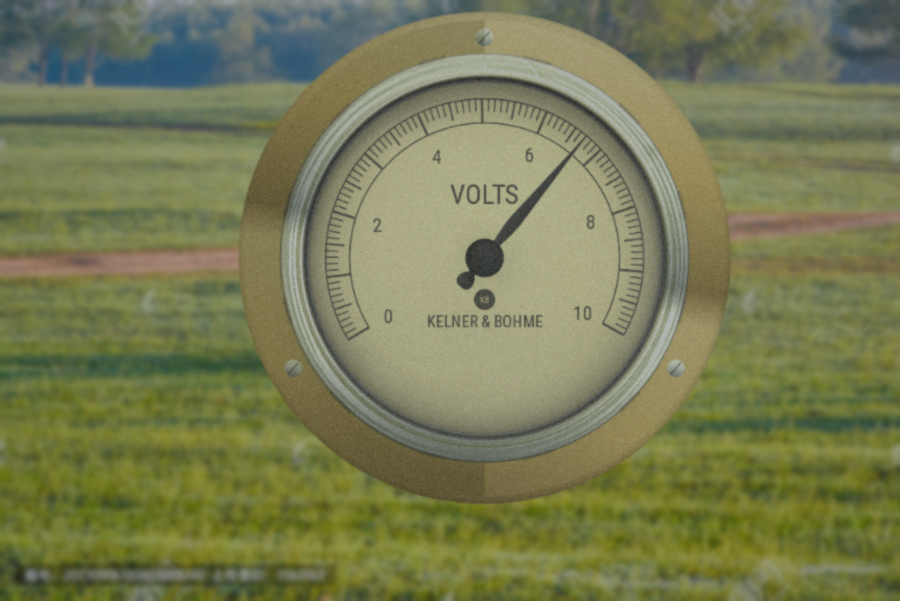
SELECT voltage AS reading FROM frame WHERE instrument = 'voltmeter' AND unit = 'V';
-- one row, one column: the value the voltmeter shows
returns 6.7 V
